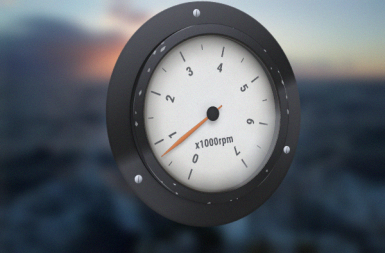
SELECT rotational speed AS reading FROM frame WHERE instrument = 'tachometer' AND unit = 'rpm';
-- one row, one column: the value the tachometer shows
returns 750 rpm
